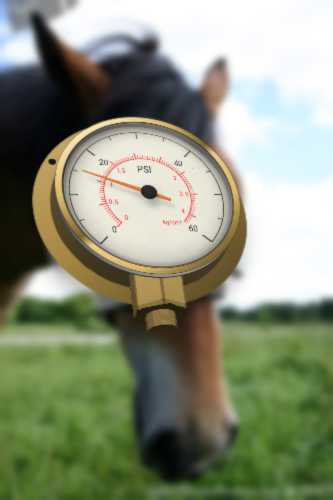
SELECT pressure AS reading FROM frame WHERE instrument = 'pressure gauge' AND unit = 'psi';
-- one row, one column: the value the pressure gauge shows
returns 15 psi
